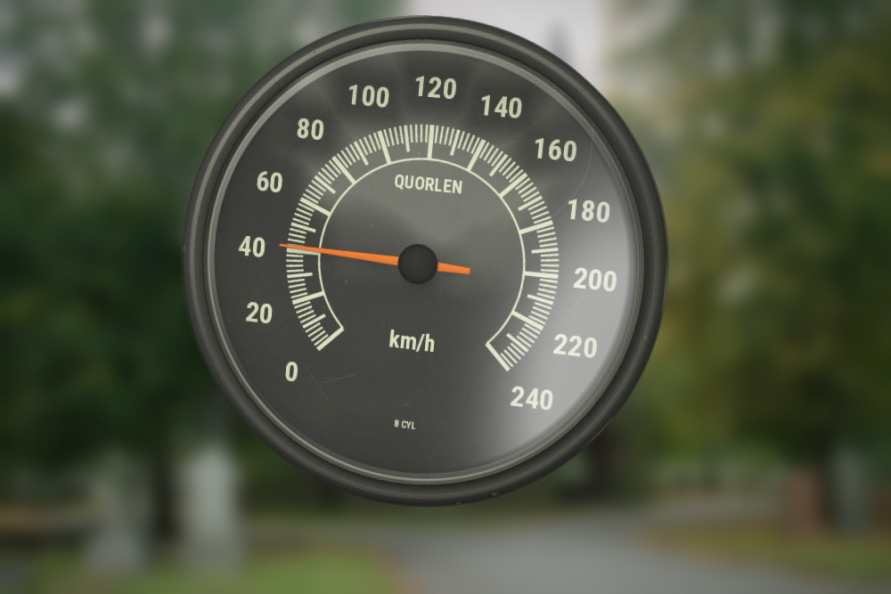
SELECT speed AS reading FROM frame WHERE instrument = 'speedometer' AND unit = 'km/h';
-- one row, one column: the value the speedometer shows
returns 42 km/h
